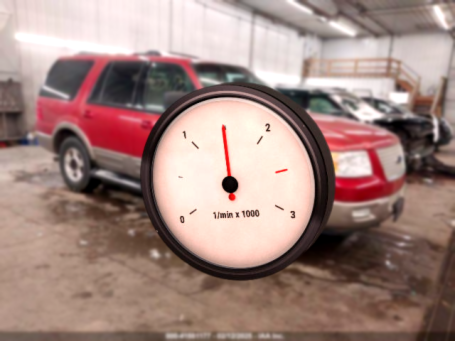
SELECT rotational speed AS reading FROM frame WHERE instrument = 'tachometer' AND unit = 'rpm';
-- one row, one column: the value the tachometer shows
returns 1500 rpm
